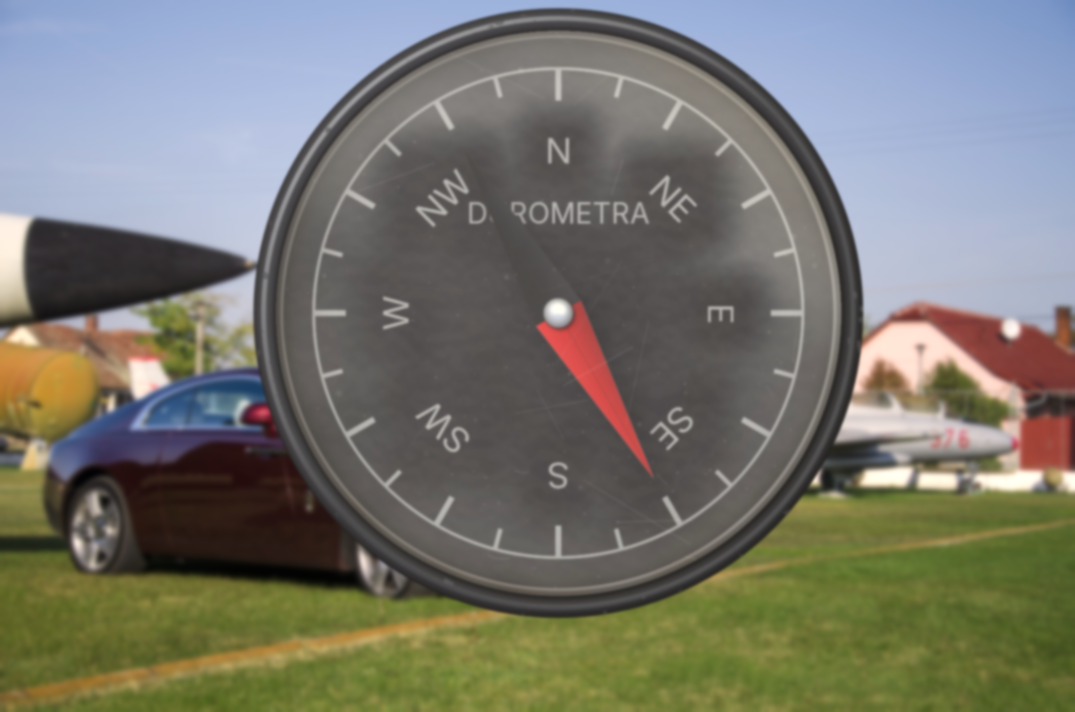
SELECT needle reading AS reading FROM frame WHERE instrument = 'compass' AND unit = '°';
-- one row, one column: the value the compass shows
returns 150 °
